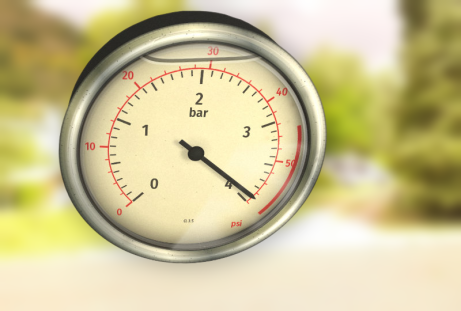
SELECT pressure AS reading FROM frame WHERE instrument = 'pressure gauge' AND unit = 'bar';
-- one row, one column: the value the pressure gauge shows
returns 3.9 bar
